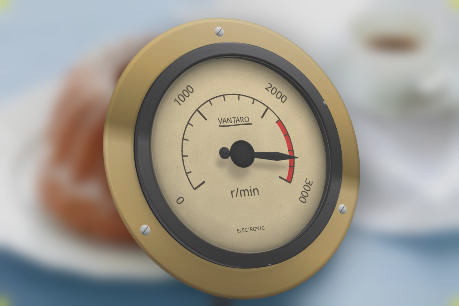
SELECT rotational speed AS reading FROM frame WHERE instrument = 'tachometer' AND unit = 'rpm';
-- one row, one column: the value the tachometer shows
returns 2700 rpm
